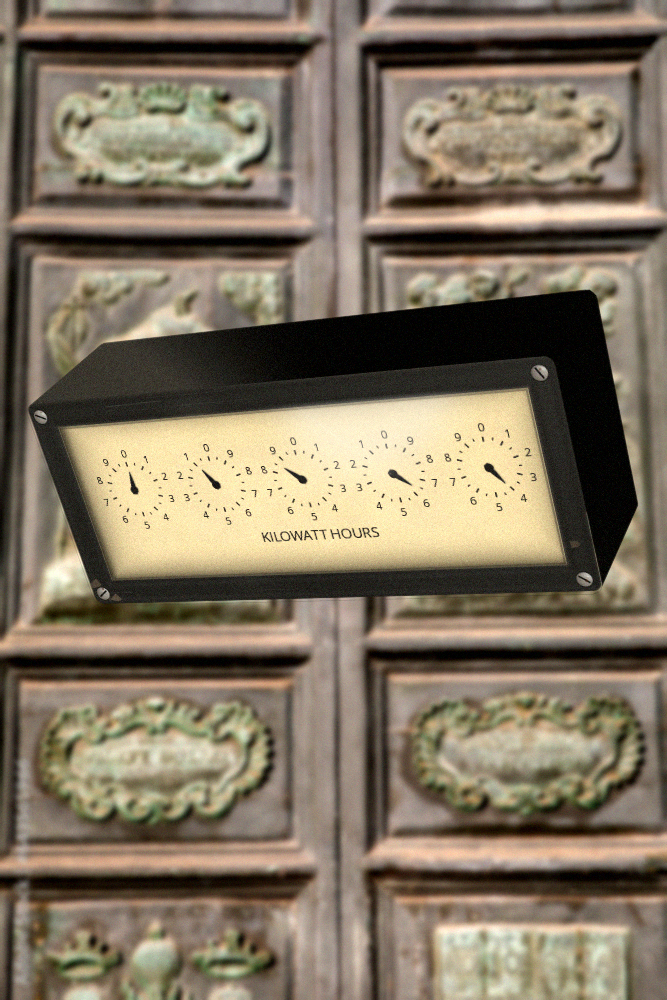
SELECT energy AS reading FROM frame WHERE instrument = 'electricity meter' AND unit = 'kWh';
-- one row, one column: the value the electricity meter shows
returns 864 kWh
